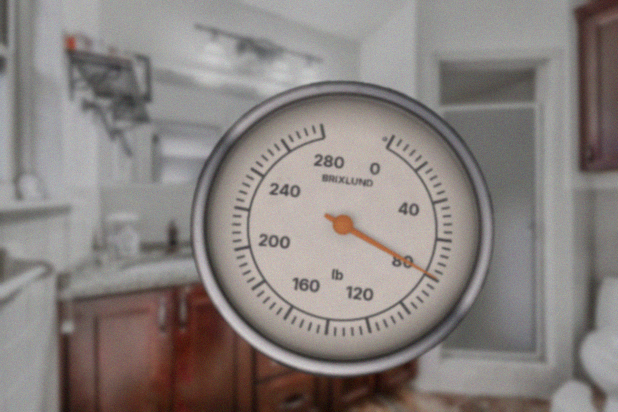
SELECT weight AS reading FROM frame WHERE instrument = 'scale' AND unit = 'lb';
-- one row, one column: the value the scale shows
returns 80 lb
